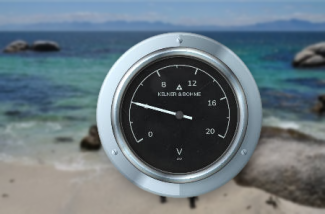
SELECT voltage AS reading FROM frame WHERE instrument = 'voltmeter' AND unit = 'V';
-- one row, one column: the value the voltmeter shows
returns 4 V
